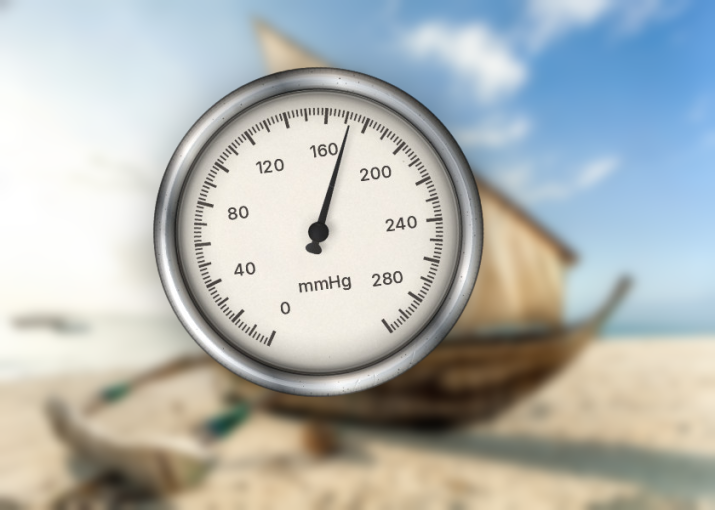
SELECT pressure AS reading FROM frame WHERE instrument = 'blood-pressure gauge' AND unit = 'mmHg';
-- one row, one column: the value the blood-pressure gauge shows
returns 172 mmHg
